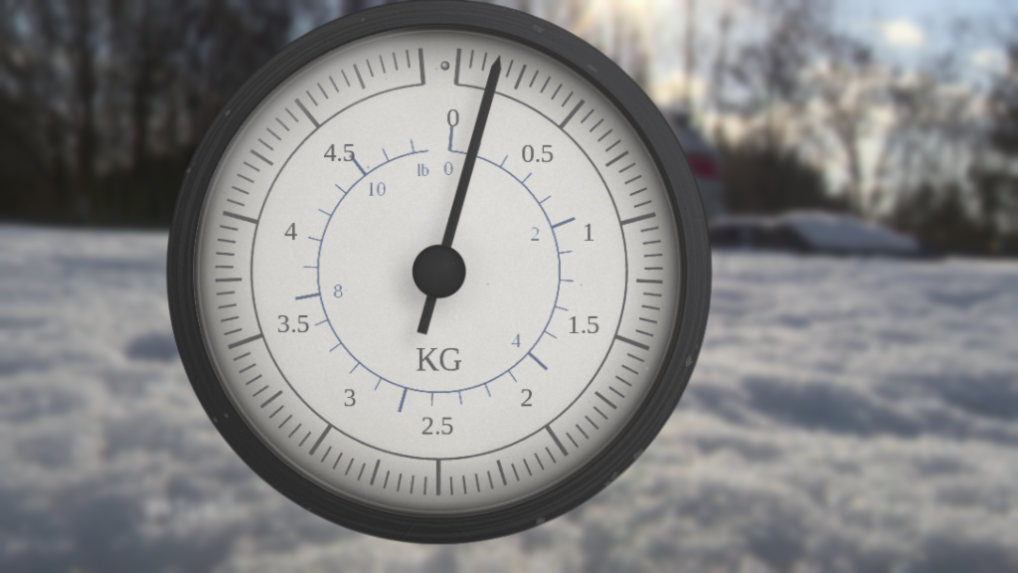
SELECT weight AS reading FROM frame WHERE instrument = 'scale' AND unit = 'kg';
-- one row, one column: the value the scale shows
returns 0.15 kg
